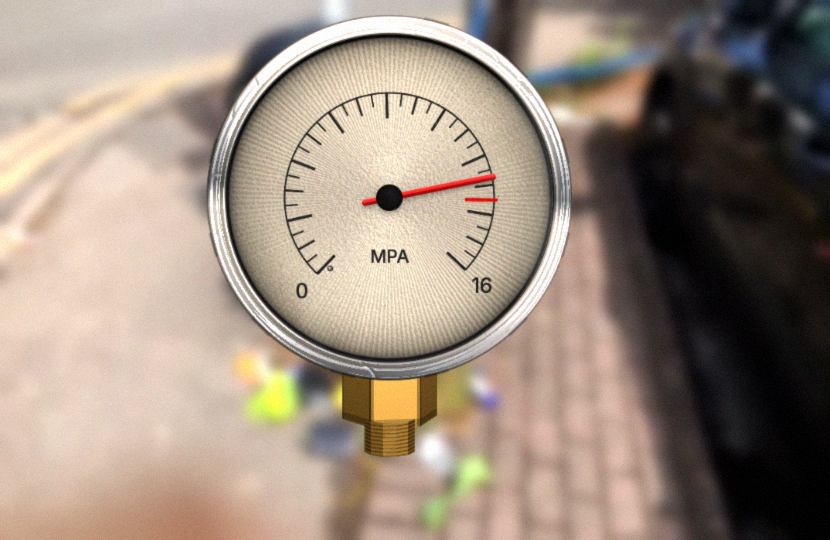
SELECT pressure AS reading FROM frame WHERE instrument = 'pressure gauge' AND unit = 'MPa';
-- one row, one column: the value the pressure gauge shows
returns 12.75 MPa
